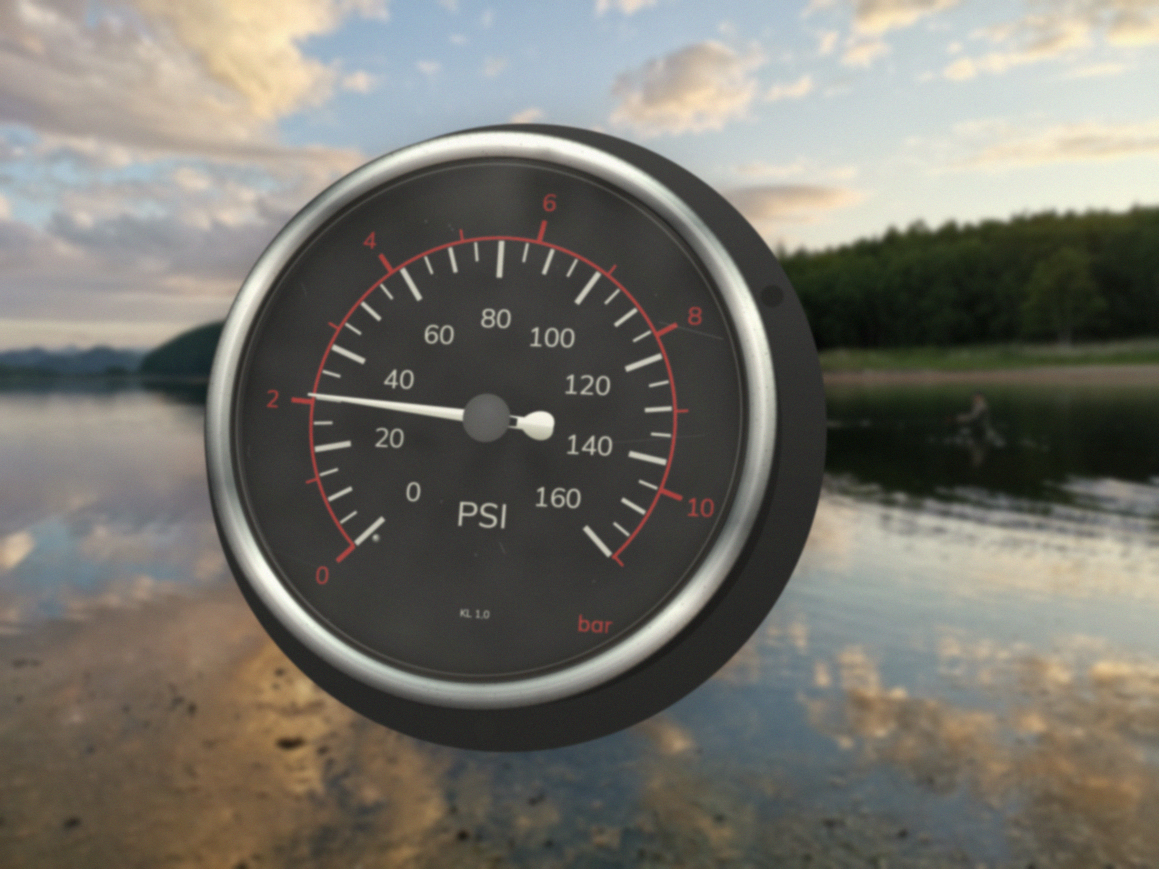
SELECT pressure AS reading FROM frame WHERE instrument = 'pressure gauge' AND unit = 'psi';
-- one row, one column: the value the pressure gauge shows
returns 30 psi
